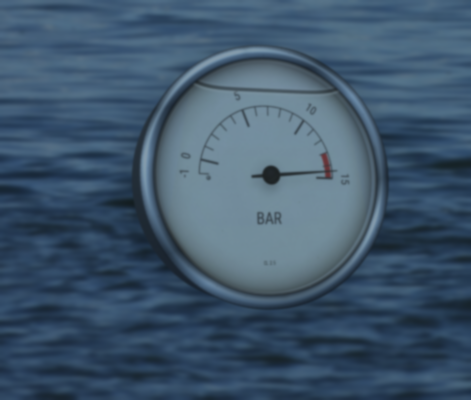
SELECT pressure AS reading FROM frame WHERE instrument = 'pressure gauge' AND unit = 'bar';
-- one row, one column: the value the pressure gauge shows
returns 14.5 bar
